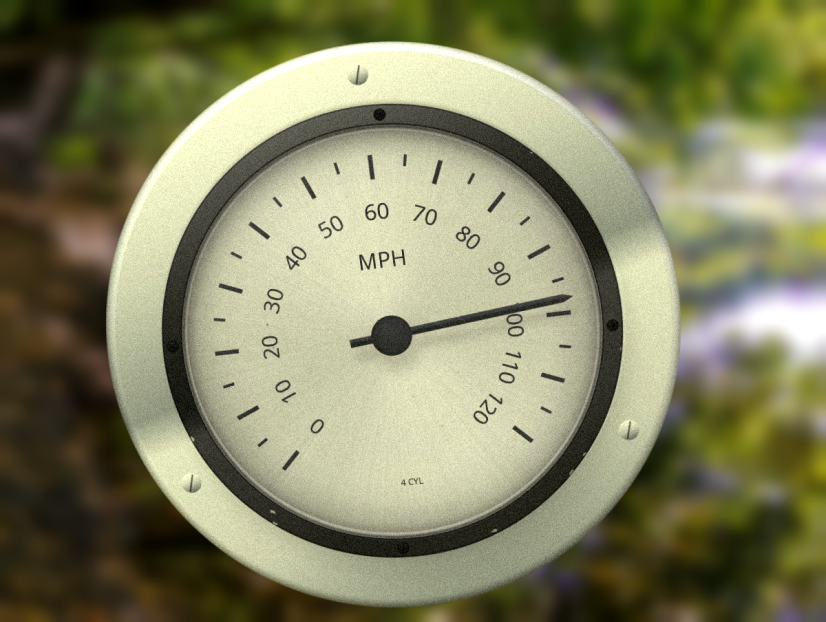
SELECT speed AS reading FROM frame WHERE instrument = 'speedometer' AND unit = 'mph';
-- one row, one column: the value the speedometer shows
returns 97.5 mph
